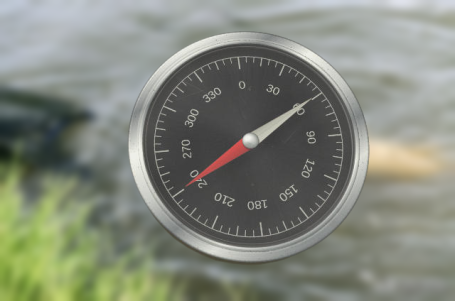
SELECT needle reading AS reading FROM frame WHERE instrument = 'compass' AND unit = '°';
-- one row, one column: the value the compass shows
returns 240 °
